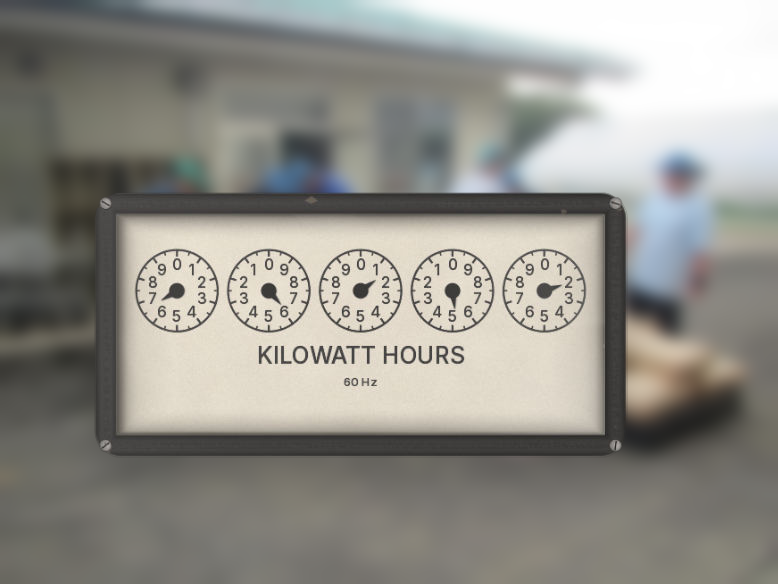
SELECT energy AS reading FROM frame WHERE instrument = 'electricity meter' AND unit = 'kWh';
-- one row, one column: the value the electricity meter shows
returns 66152 kWh
